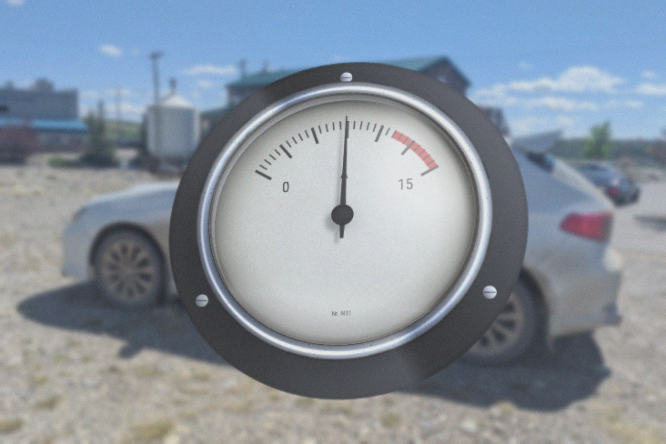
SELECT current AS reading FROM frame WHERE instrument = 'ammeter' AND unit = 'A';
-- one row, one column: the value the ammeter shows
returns 7.5 A
